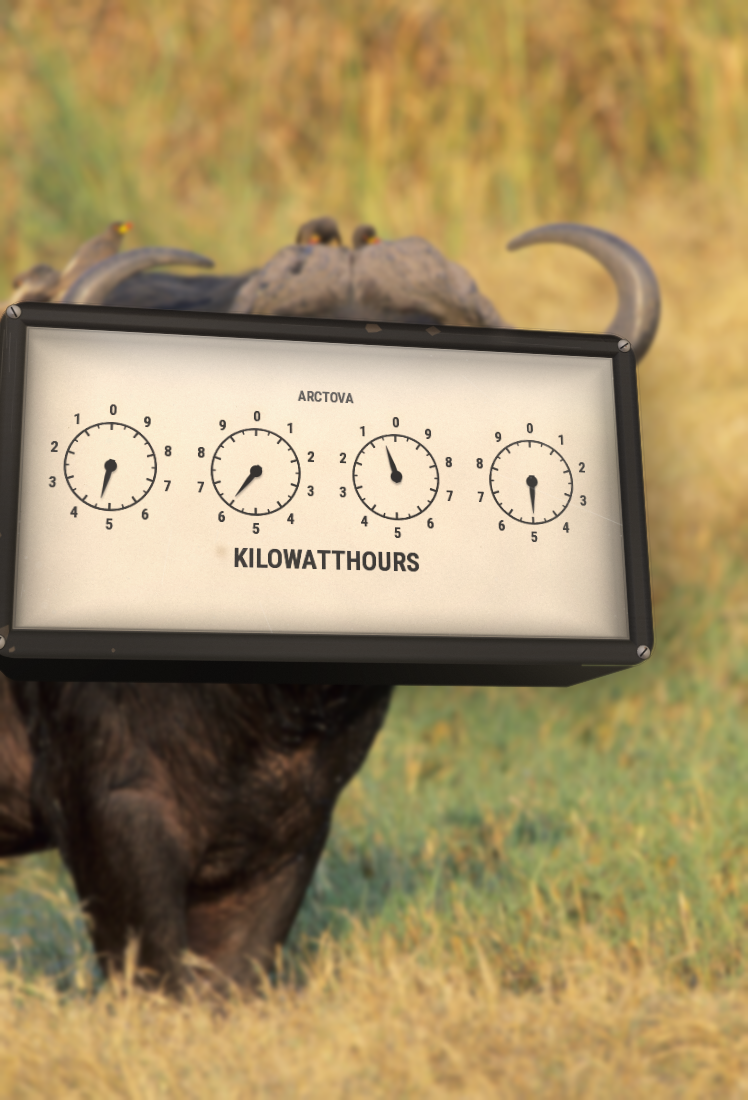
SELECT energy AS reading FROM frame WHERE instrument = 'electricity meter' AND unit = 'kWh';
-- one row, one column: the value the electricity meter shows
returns 4605 kWh
